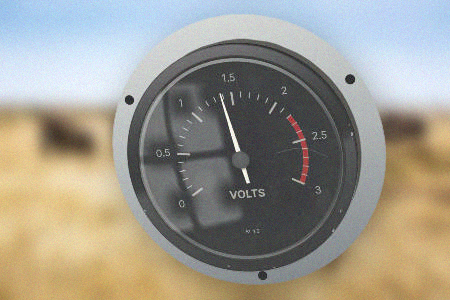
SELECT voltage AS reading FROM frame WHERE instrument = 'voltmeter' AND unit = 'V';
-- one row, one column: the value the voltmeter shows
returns 1.4 V
